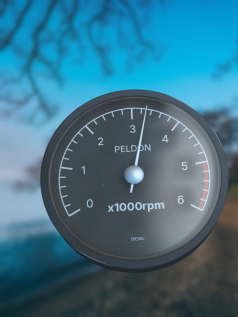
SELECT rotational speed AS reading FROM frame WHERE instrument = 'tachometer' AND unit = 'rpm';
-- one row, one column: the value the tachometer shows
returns 3300 rpm
